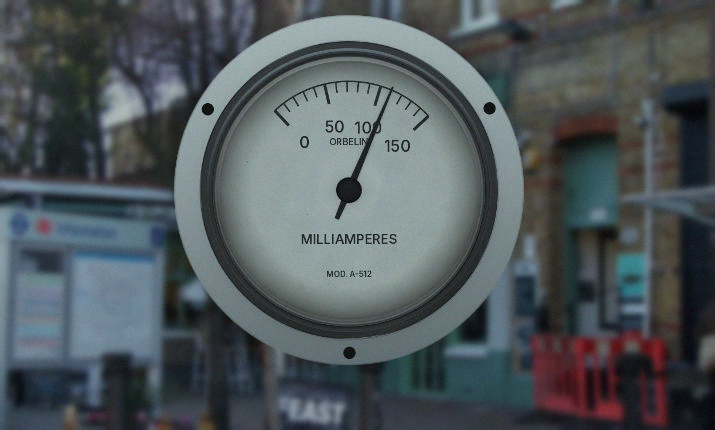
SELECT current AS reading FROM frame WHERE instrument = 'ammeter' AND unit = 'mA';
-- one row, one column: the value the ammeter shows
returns 110 mA
